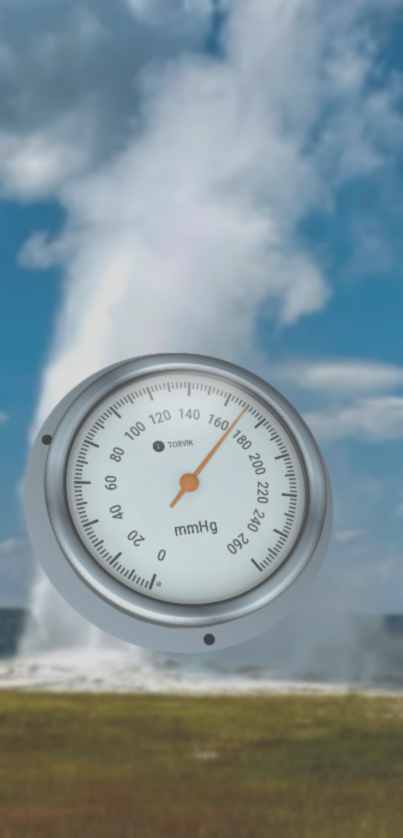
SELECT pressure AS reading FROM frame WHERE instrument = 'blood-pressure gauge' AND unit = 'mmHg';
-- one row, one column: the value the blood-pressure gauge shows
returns 170 mmHg
